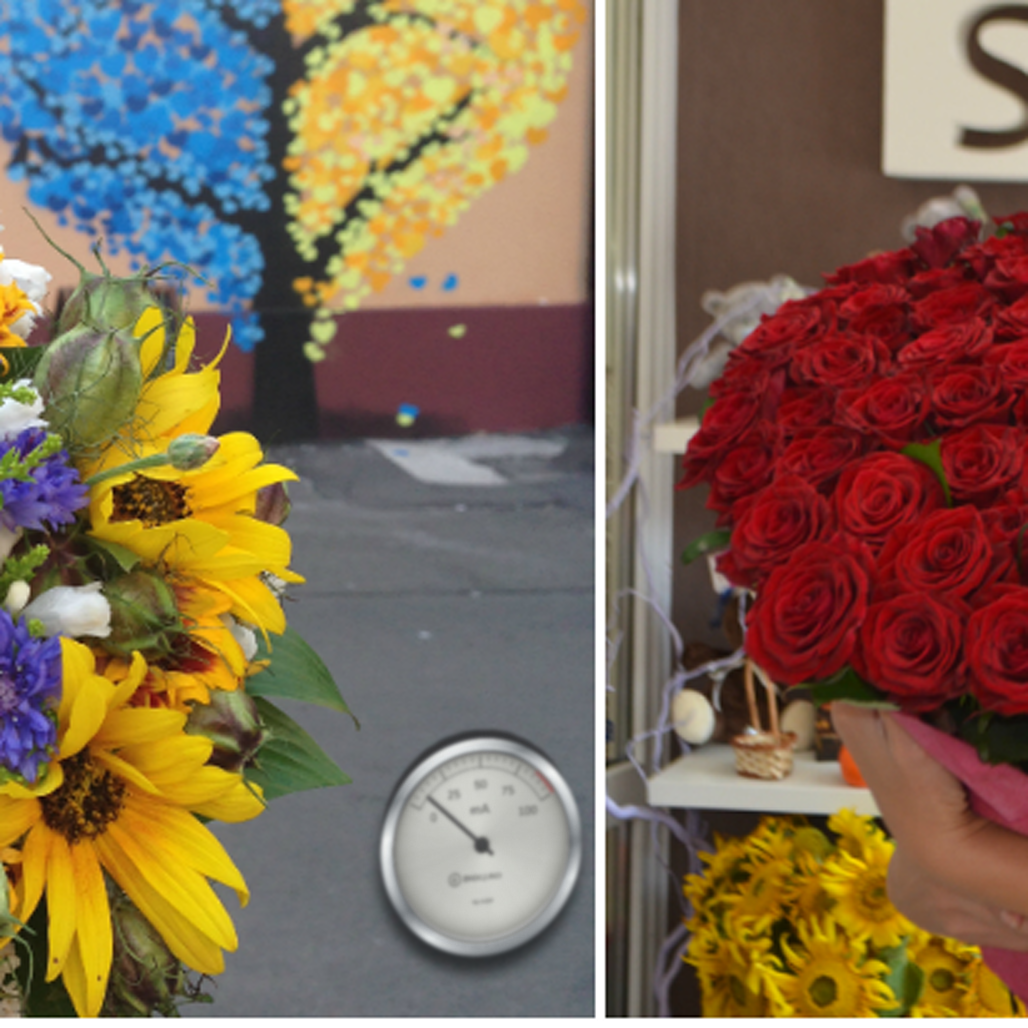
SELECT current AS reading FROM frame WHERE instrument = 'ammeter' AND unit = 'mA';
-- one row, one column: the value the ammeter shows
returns 10 mA
